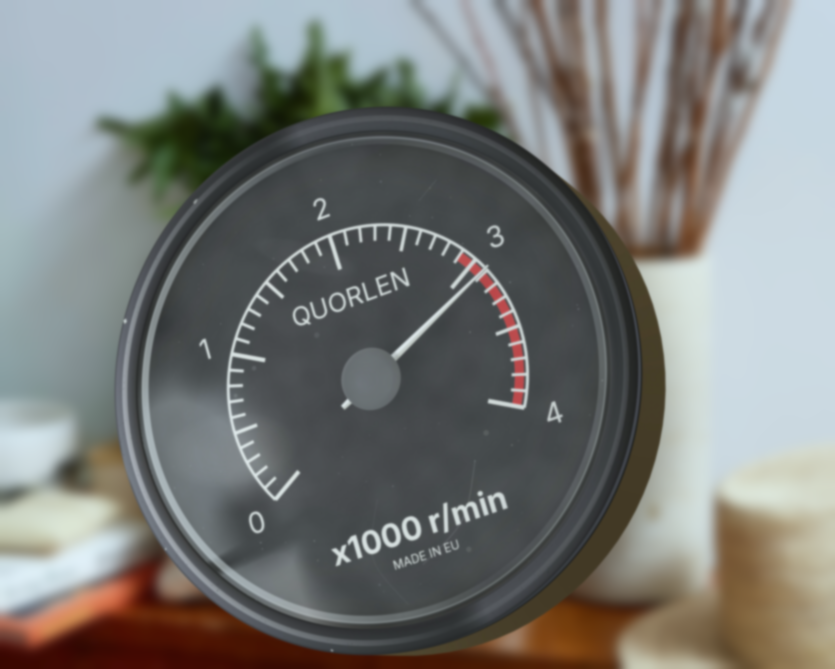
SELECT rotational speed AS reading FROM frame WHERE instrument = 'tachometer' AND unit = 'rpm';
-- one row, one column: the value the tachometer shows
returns 3100 rpm
